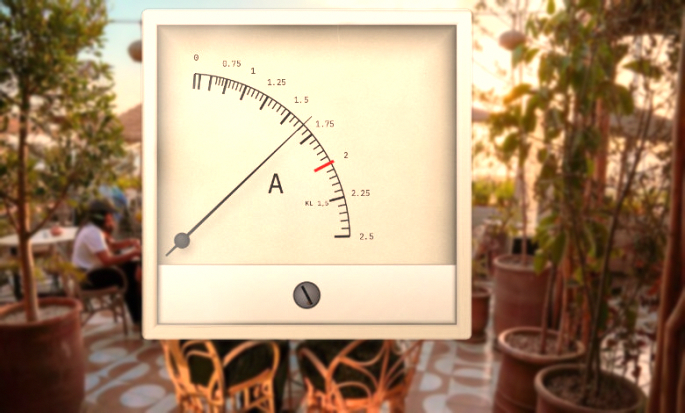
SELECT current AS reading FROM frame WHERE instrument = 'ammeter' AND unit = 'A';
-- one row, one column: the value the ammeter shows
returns 1.65 A
